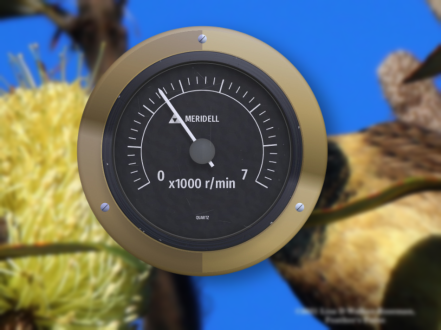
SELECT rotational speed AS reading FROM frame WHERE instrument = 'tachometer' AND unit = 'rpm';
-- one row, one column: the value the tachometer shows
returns 2500 rpm
